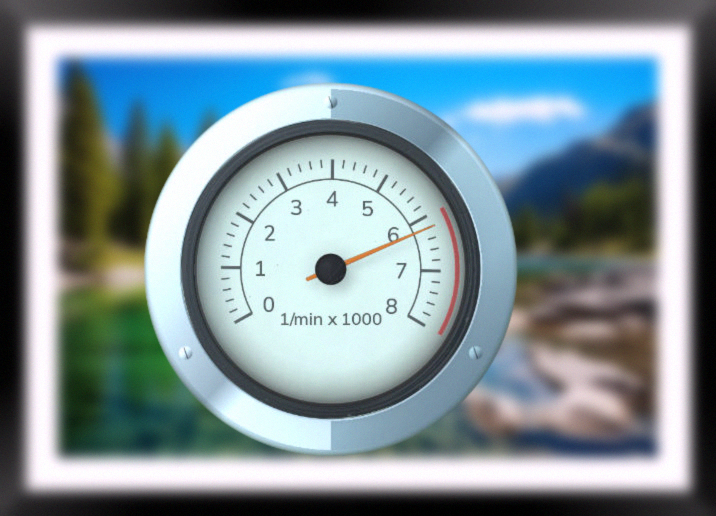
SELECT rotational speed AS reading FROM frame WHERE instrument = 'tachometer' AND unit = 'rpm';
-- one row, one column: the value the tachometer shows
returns 6200 rpm
